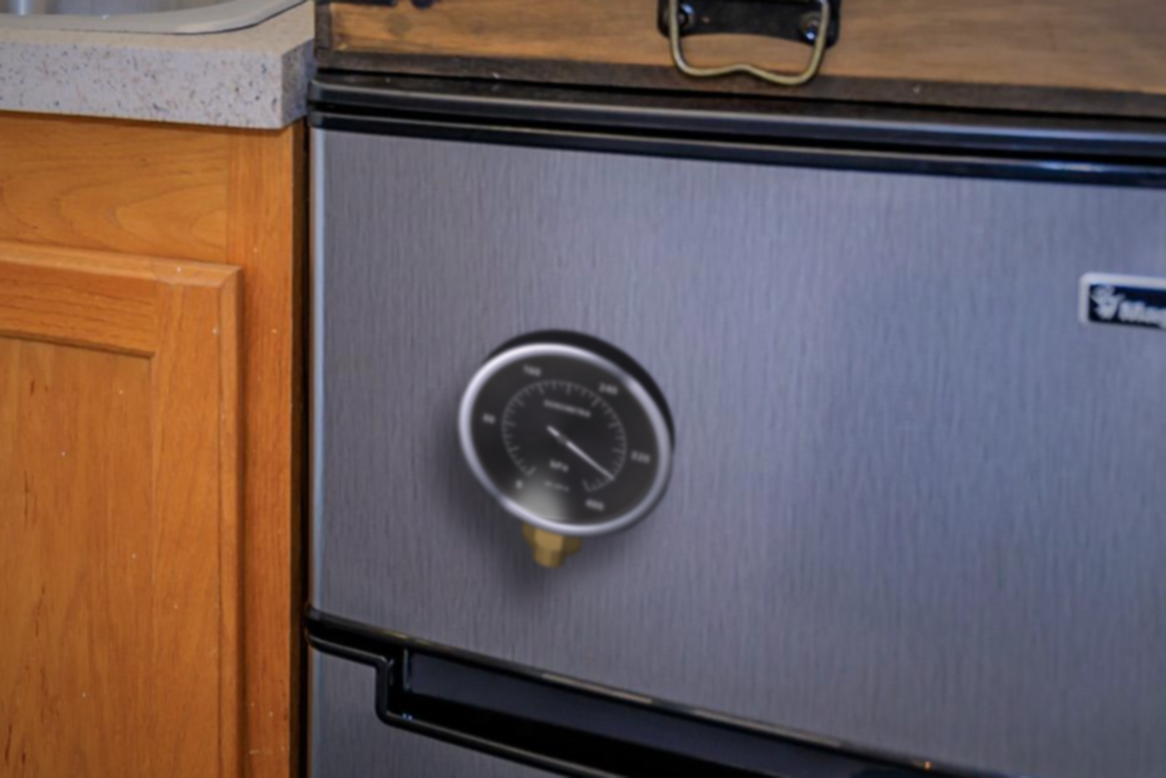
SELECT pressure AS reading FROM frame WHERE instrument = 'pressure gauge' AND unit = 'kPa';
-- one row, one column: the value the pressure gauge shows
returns 360 kPa
